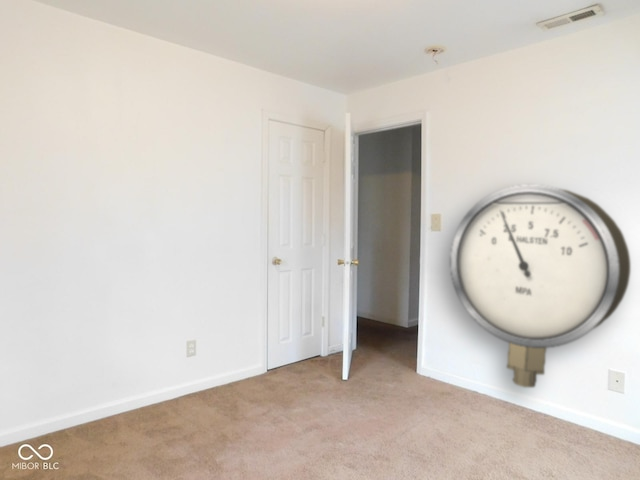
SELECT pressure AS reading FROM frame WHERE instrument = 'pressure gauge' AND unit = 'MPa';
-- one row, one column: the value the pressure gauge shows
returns 2.5 MPa
